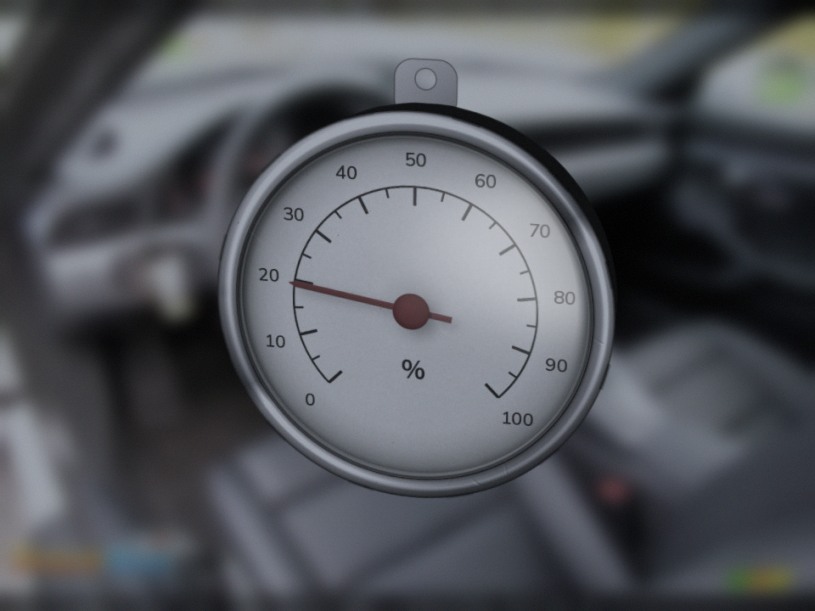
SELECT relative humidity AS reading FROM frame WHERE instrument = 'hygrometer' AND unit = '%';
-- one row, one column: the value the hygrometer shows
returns 20 %
